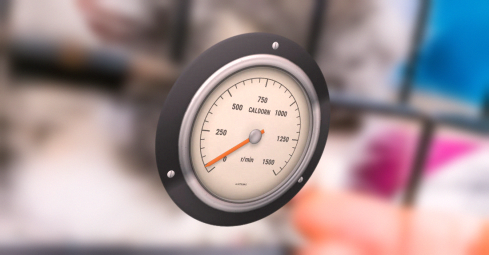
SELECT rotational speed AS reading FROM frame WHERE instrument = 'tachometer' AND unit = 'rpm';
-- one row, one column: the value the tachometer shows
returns 50 rpm
